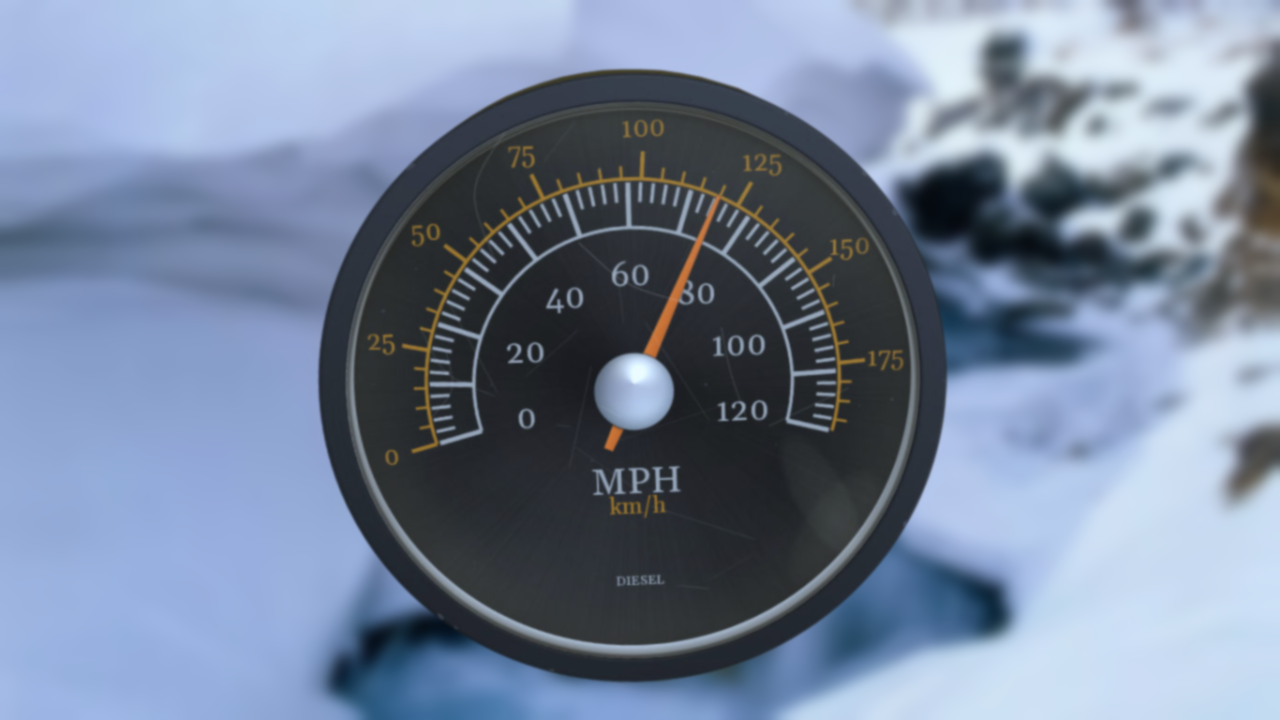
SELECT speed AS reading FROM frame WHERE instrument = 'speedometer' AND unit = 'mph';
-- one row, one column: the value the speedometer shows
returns 74 mph
